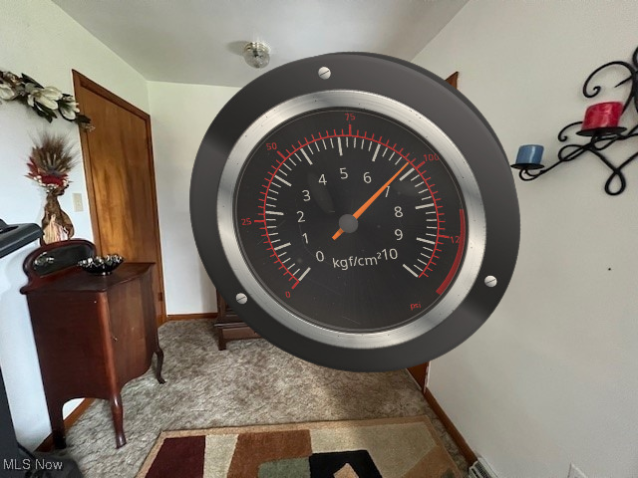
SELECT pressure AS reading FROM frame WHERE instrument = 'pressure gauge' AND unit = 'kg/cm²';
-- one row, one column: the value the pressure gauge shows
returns 6.8 kg/cm²
